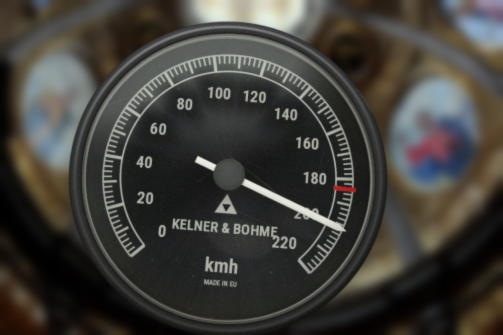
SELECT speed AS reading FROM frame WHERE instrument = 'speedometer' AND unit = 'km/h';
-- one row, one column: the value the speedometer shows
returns 200 km/h
